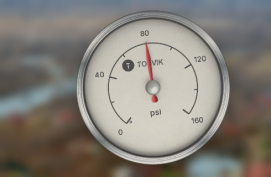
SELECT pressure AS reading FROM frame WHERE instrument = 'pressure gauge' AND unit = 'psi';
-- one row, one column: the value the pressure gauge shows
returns 80 psi
